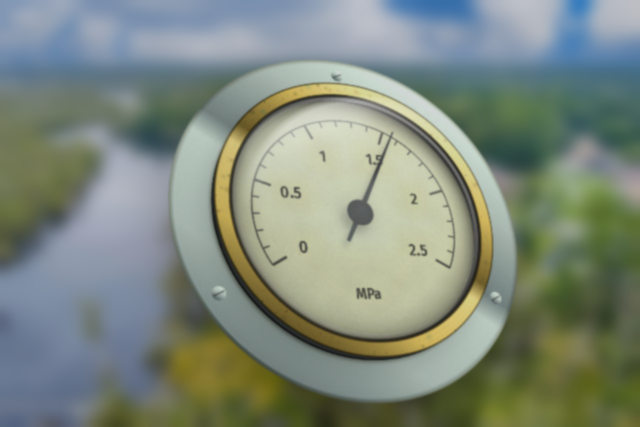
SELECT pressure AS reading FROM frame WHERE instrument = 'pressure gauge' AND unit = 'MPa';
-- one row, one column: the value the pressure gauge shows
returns 1.55 MPa
